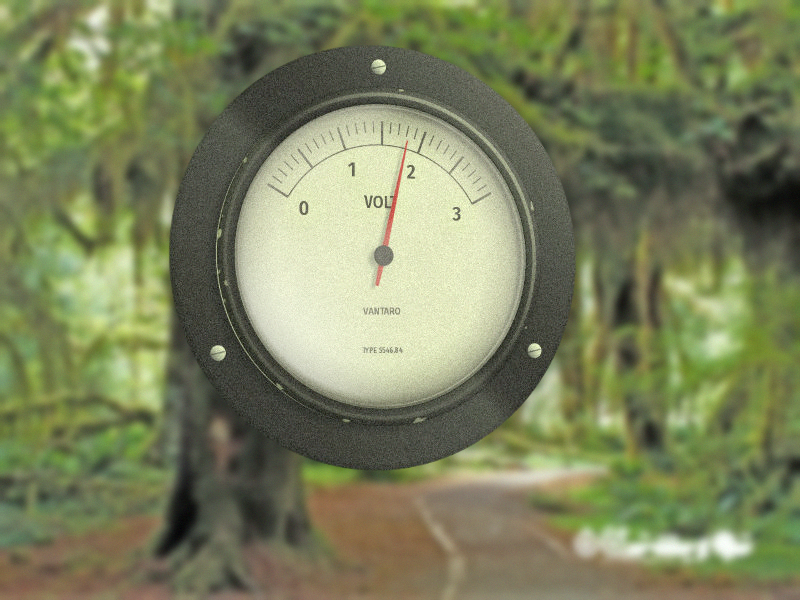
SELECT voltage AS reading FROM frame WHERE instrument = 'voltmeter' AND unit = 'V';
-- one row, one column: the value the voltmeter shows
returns 1.8 V
